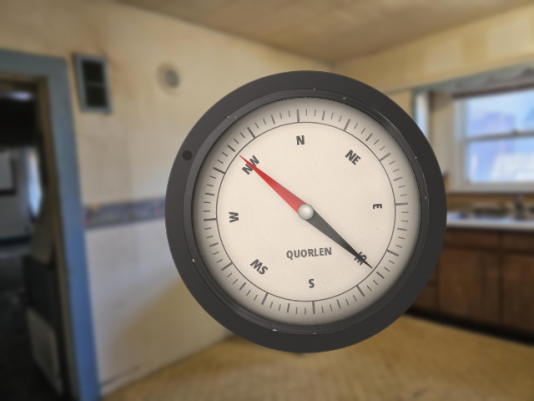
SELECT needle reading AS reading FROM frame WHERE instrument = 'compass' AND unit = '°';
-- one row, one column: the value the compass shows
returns 315 °
